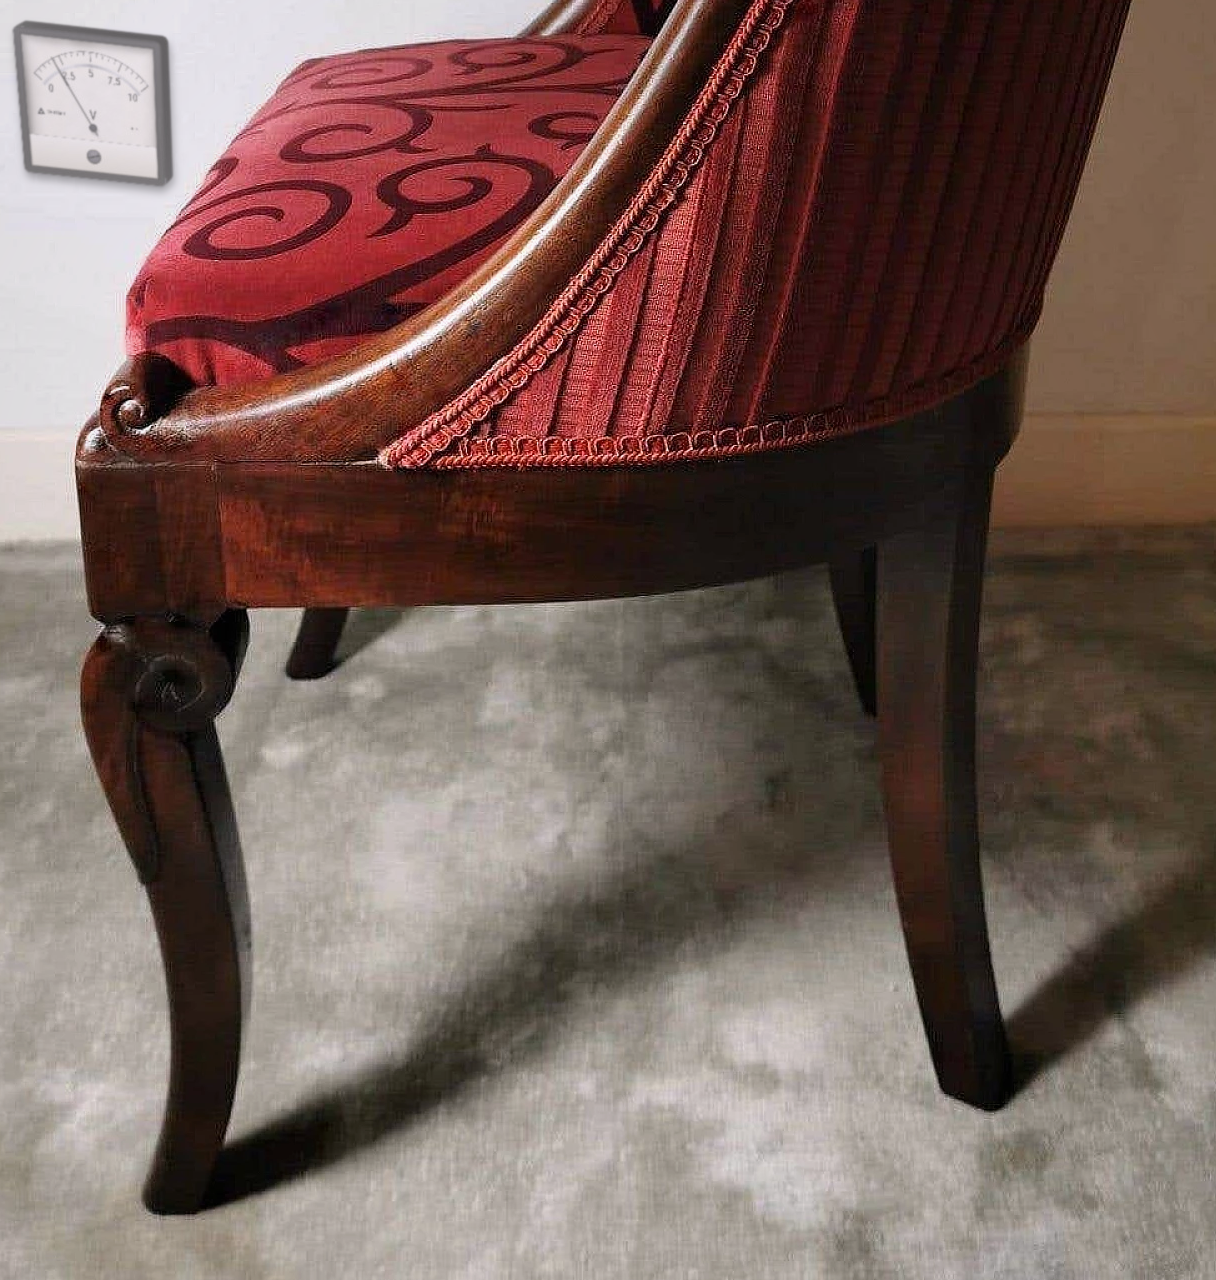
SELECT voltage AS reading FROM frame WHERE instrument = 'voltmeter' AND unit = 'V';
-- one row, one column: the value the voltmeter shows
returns 2 V
